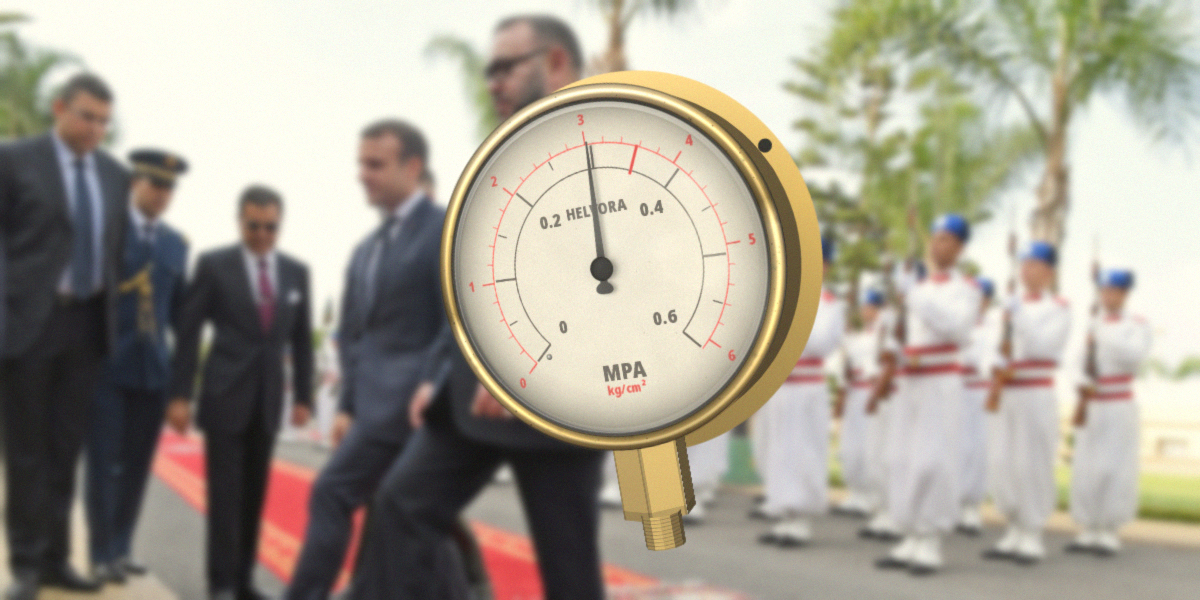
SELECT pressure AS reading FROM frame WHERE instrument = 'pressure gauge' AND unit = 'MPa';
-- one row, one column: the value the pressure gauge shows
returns 0.3 MPa
